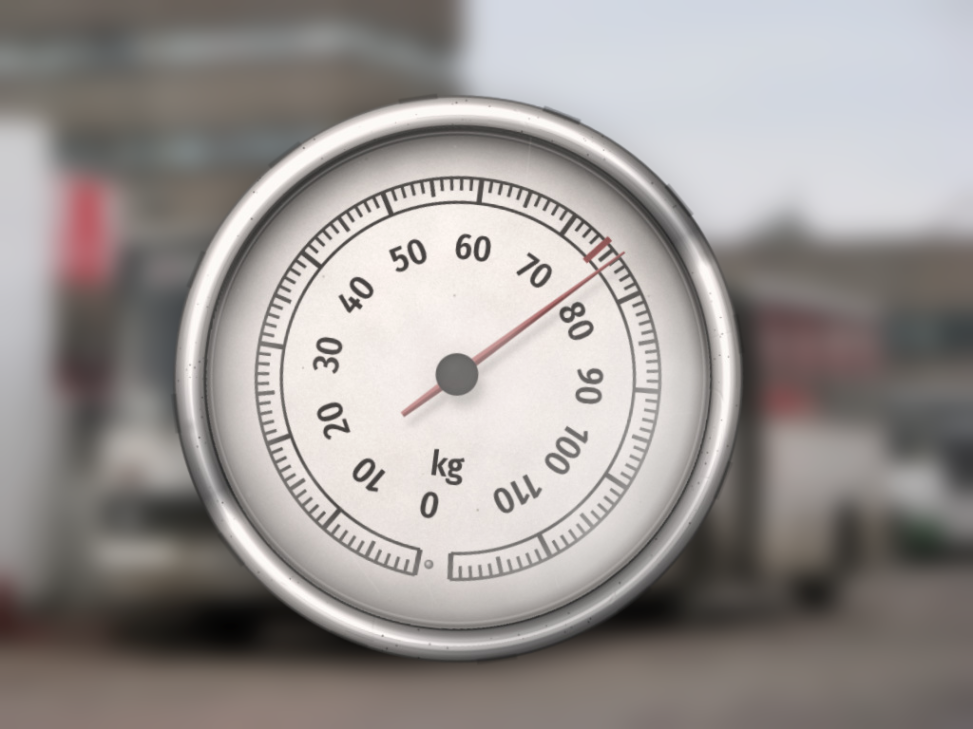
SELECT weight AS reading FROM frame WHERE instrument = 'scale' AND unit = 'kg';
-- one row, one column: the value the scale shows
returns 76 kg
